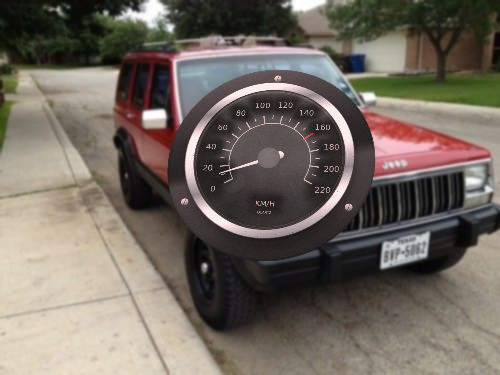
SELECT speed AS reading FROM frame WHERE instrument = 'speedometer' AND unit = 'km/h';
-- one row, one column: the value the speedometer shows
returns 10 km/h
